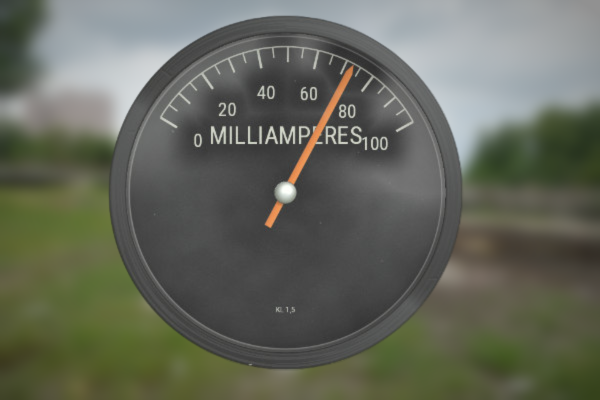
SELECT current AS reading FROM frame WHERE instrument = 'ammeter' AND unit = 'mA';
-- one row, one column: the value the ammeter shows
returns 72.5 mA
